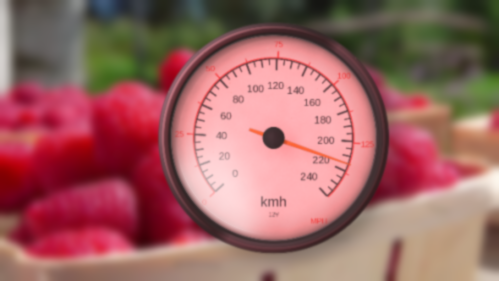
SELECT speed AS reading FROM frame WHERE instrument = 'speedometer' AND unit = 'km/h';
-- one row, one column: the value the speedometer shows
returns 215 km/h
